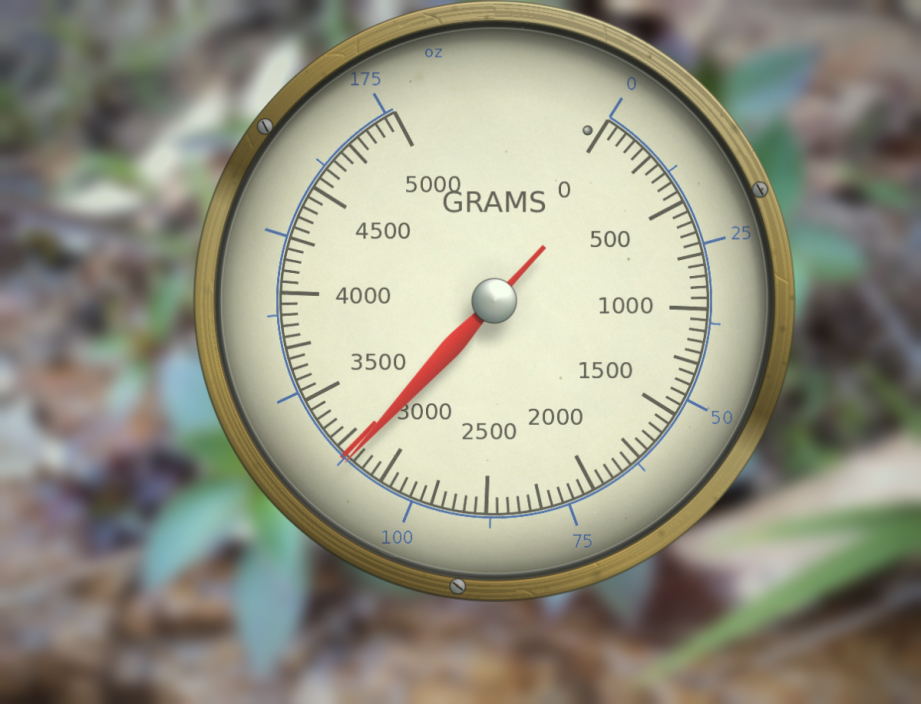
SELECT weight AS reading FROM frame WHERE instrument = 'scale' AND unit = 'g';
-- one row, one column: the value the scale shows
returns 3175 g
